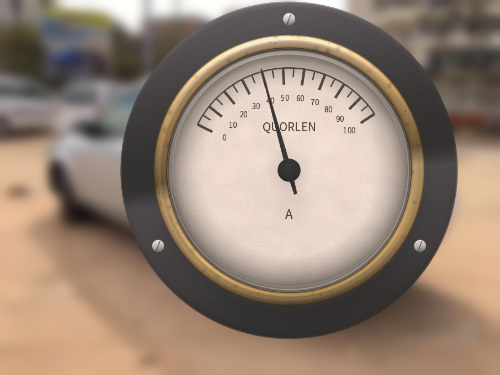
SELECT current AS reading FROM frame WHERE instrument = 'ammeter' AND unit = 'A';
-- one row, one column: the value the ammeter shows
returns 40 A
